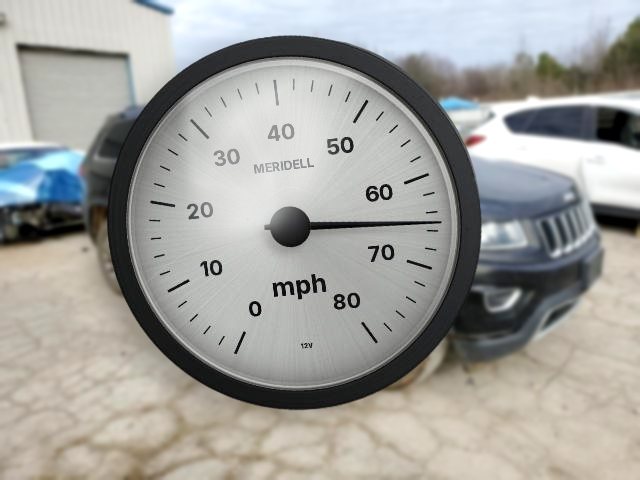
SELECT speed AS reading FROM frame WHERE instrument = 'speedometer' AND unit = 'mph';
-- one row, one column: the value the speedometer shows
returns 65 mph
